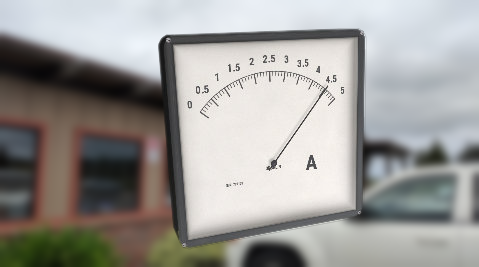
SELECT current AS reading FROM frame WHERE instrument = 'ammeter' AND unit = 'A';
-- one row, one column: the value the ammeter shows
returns 4.5 A
